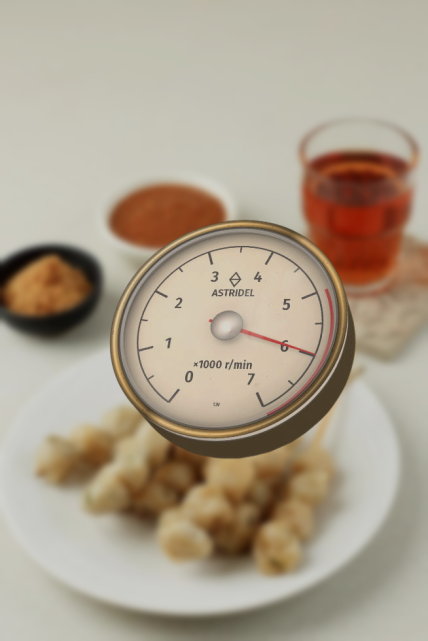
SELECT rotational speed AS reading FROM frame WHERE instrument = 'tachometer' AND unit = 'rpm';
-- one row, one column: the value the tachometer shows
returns 6000 rpm
